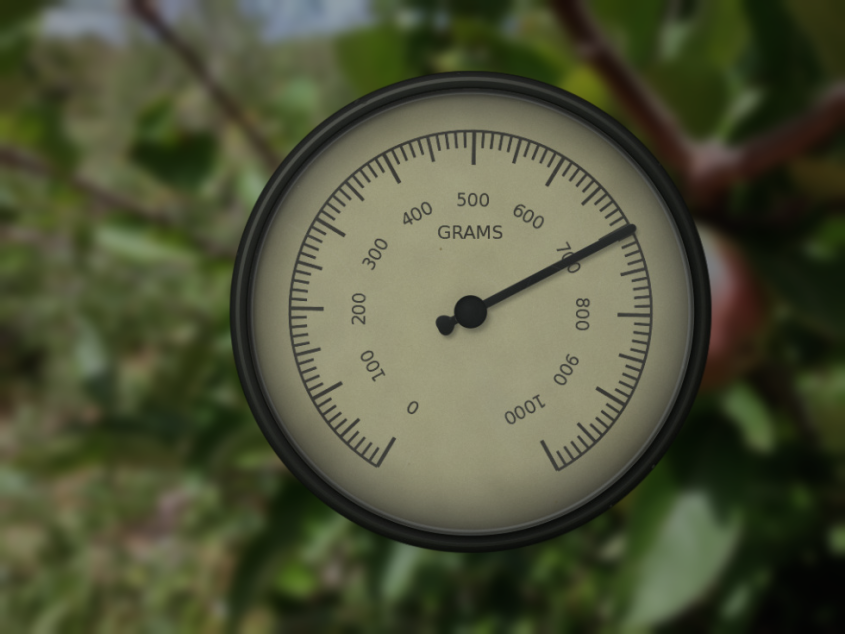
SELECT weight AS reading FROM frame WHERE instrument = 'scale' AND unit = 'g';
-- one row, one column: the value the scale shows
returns 705 g
